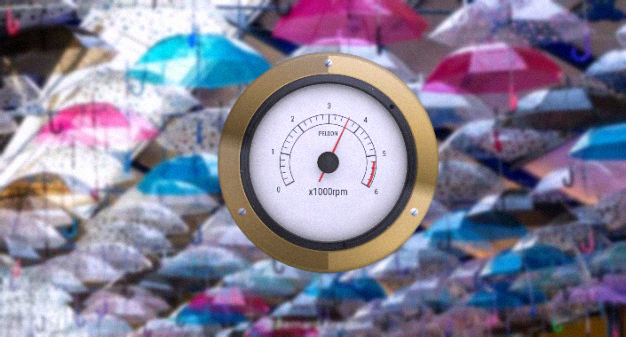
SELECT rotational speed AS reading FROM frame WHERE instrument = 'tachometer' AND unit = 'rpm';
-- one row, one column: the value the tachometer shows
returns 3600 rpm
